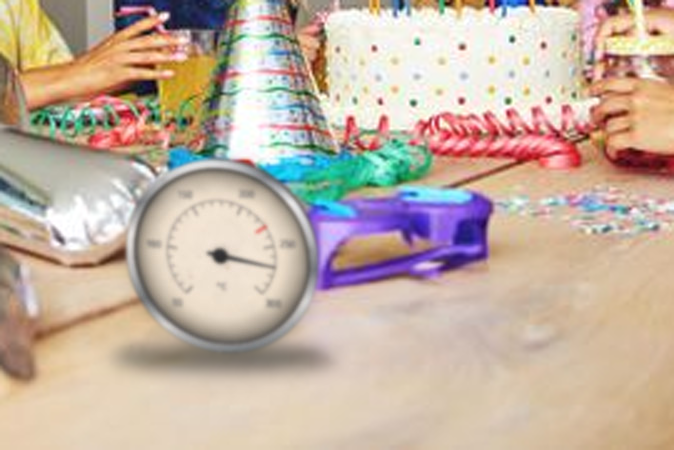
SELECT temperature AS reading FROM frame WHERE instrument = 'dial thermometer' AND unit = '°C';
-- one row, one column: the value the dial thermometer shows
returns 270 °C
